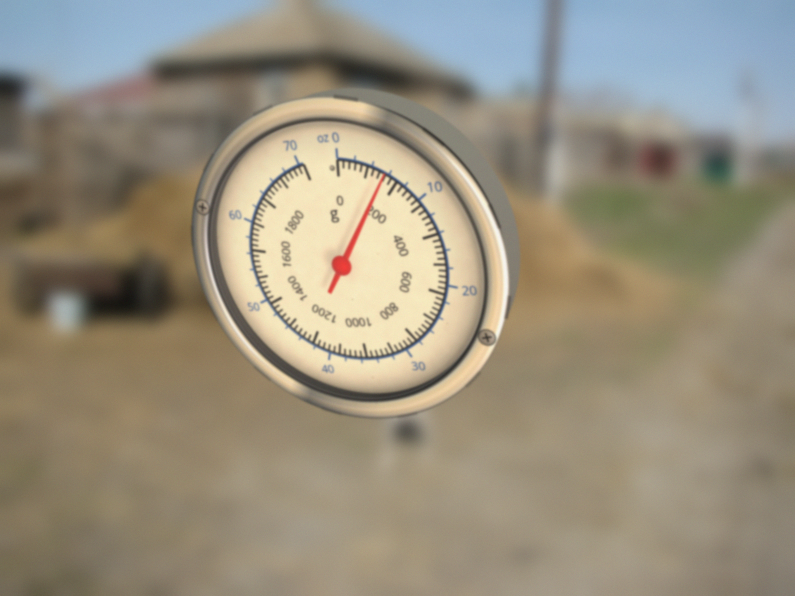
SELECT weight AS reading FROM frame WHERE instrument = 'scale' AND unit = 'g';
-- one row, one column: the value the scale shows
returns 160 g
